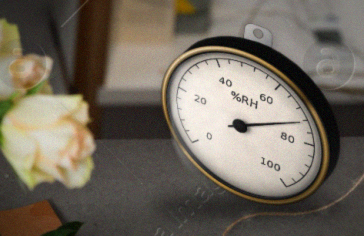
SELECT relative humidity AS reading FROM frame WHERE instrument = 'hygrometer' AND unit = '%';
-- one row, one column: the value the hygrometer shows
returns 72 %
